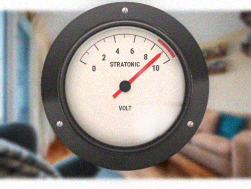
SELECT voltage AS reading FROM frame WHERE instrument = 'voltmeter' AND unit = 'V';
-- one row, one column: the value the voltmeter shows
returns 9 V
